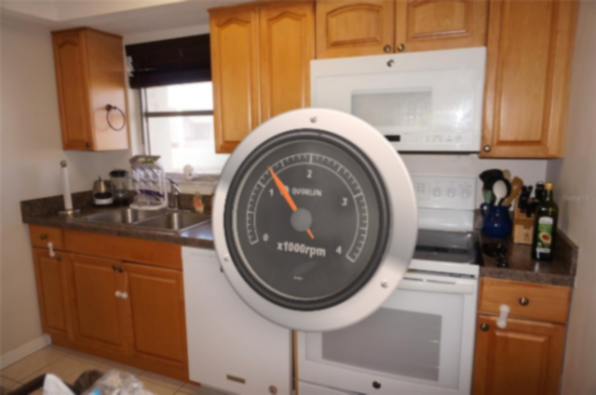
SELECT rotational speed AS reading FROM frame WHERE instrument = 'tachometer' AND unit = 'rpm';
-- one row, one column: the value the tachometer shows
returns 1300 rpm
